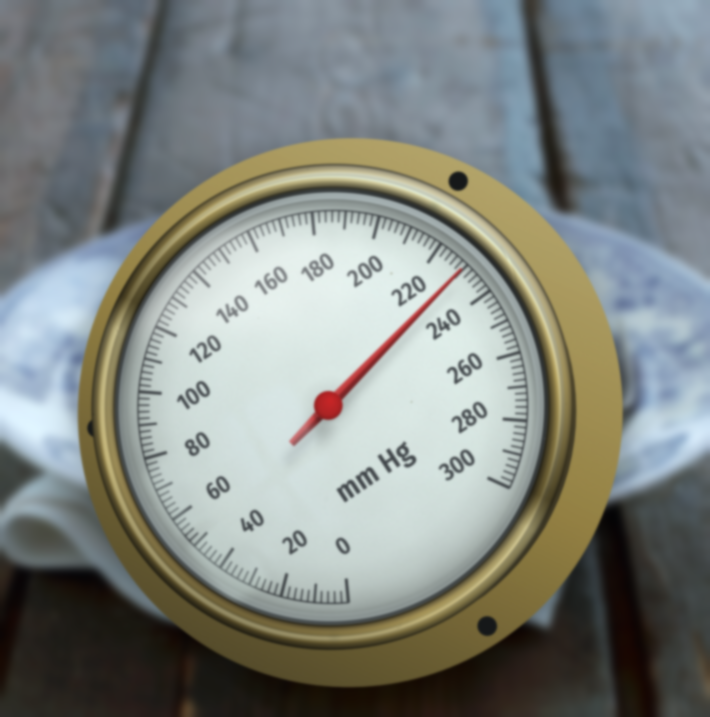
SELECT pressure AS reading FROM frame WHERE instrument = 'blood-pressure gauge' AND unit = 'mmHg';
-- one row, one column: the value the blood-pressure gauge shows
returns 230 mmHg
